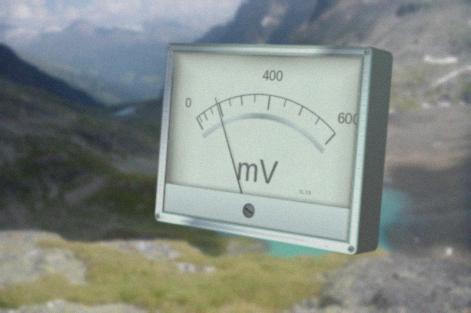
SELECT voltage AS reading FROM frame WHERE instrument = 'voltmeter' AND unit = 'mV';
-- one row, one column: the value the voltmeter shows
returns 200 mV
